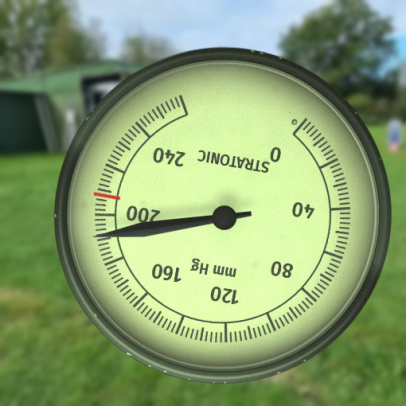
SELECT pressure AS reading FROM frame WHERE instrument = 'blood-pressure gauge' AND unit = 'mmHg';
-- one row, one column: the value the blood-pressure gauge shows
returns 192 mmHg
